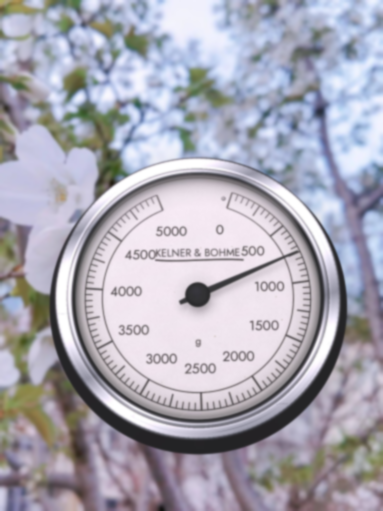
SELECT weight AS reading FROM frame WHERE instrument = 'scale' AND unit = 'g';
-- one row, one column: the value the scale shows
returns 750 g
